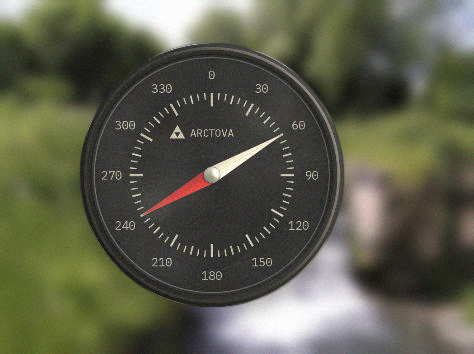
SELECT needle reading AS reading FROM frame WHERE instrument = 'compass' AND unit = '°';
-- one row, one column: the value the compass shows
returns 240 °
